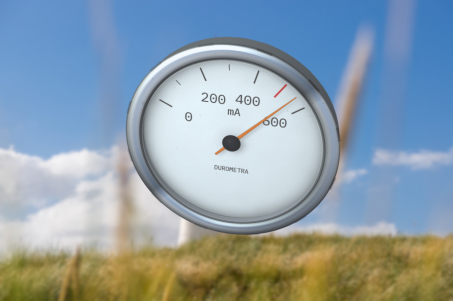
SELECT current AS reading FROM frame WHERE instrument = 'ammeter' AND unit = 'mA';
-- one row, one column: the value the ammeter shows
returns 550 mA
